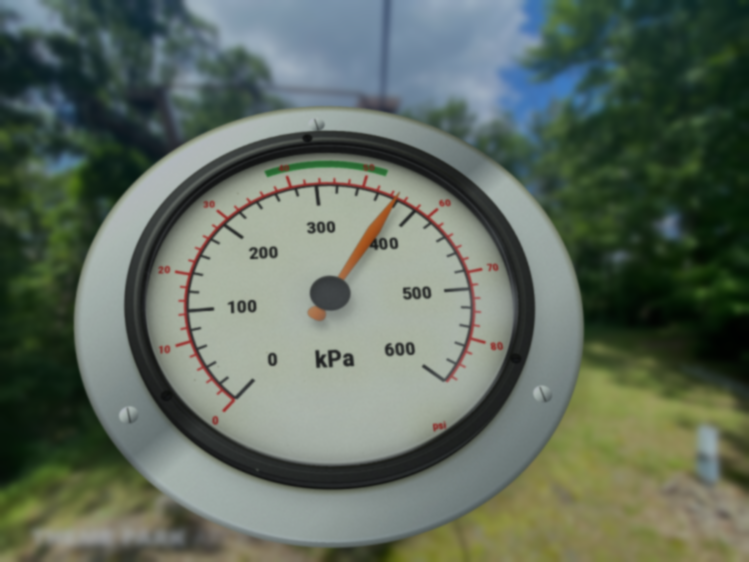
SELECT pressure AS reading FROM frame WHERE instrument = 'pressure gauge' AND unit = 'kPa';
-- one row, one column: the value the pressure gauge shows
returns 380 kPa
